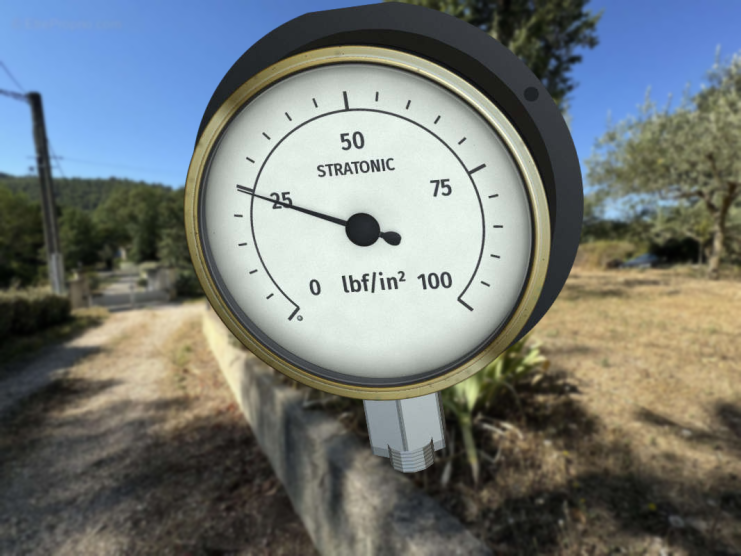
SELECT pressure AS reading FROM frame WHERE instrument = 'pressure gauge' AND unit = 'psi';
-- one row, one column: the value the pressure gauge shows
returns 25 psi
